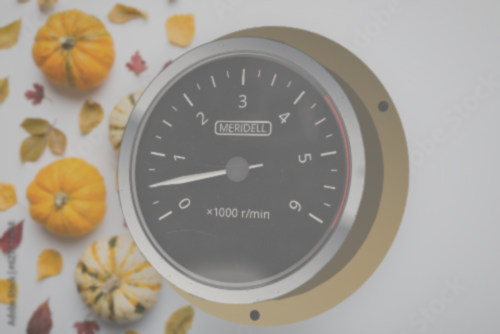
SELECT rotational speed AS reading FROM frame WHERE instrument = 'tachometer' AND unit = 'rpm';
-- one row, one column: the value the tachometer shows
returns 500 rpm
